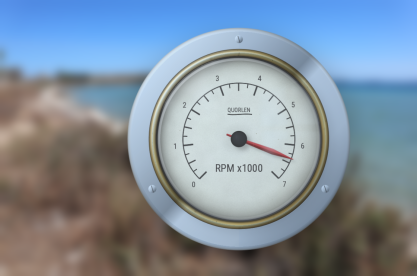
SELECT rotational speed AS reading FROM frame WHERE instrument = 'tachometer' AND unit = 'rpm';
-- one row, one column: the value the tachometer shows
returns 6375 rpm
